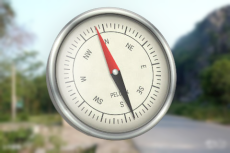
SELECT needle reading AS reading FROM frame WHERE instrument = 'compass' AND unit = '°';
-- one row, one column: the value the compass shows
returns 350 °
